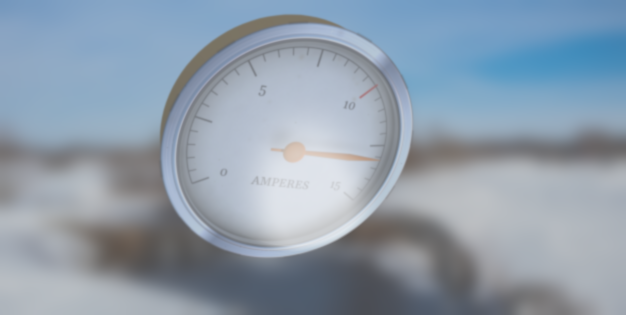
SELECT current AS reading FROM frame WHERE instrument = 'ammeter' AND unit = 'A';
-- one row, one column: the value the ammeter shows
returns 13 A
